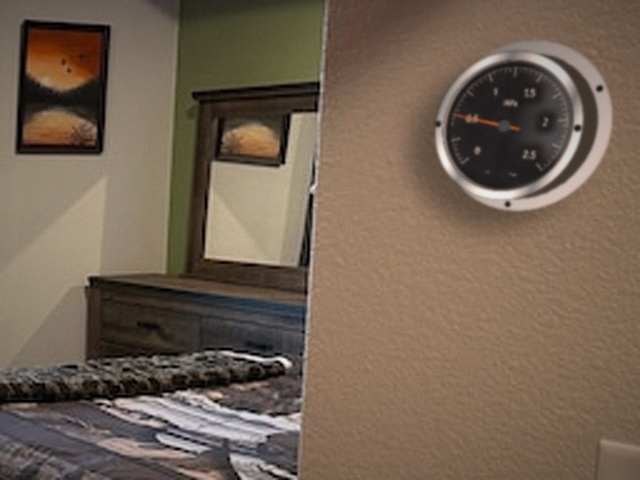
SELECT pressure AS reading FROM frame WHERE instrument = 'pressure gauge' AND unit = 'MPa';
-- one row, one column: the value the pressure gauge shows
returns 0.5 MPa
